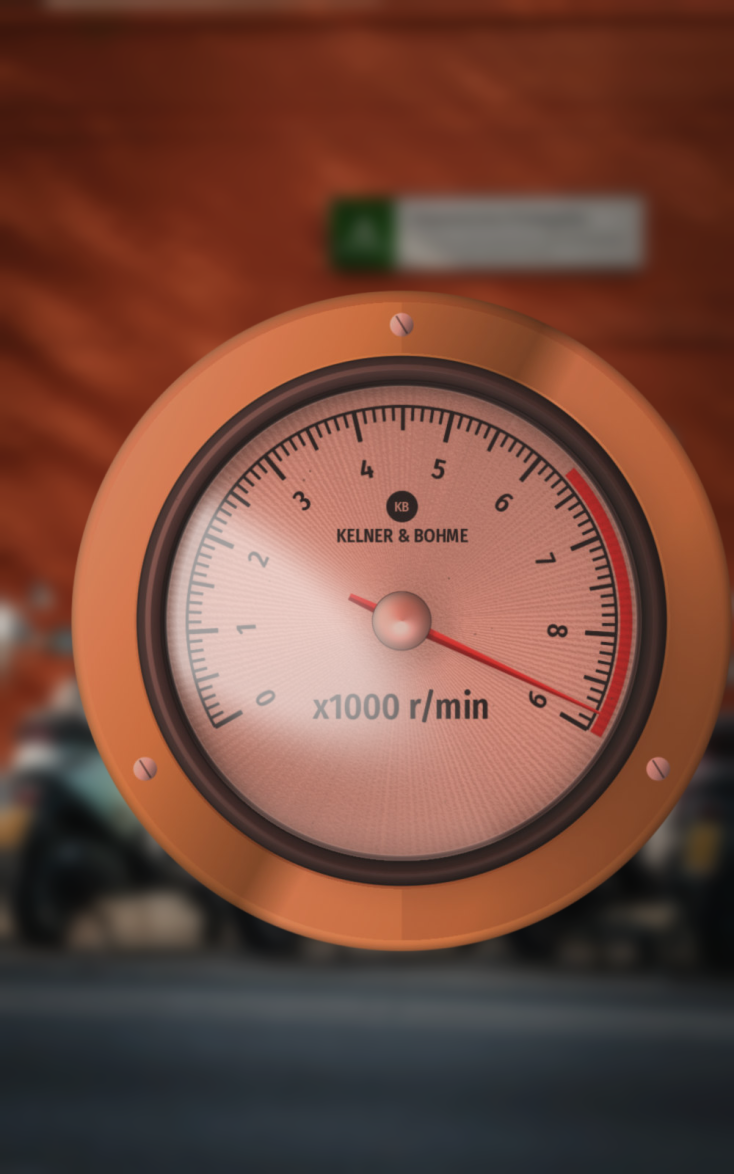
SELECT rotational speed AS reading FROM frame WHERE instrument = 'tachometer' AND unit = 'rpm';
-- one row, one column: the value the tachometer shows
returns 8800 rpm
